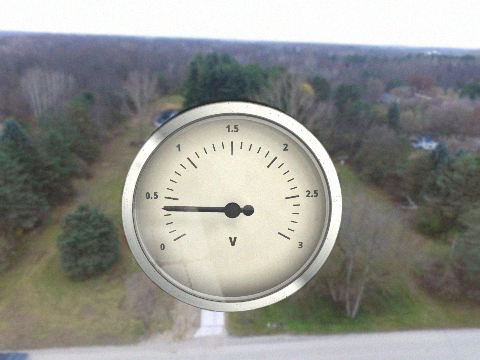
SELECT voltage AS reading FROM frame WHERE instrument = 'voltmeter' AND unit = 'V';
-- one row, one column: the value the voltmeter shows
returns 0.4 V
